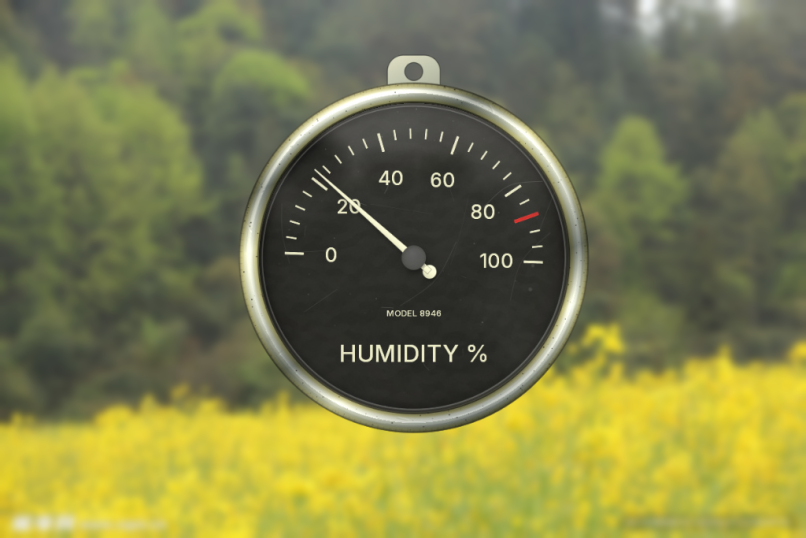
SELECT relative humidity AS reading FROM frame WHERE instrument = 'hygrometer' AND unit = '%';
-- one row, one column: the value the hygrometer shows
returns 22 %
